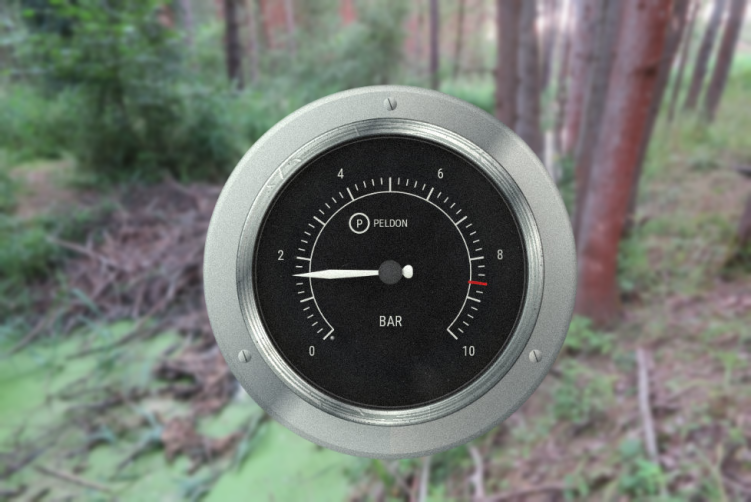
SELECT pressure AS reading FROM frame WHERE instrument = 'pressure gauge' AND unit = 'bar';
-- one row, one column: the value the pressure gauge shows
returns 1.6 bar
